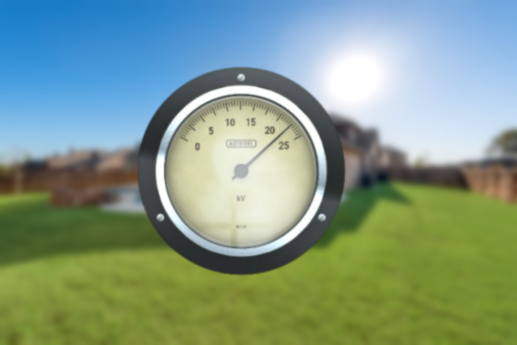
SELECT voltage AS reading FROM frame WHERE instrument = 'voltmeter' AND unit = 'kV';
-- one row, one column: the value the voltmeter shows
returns 22.5 kV
